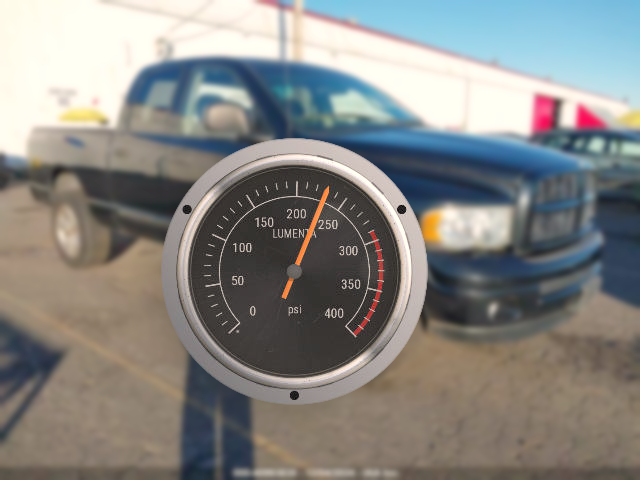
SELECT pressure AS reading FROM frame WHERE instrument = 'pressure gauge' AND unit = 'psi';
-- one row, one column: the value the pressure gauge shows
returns 230 psi
